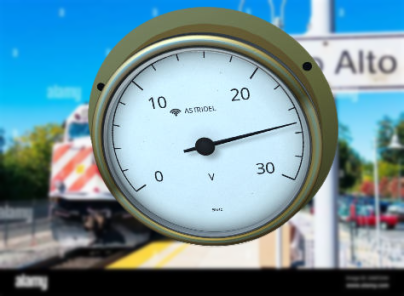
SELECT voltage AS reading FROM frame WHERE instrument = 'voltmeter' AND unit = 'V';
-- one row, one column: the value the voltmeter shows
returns 25 V
